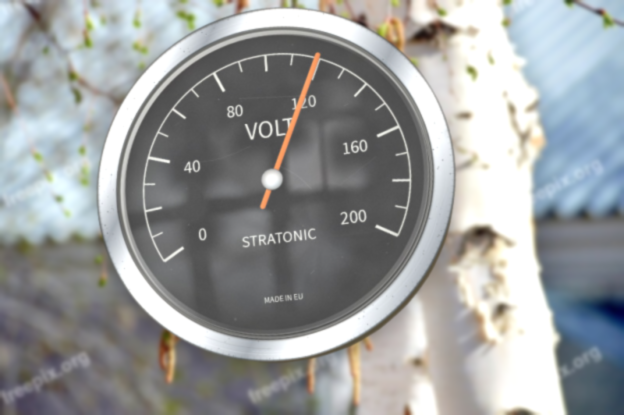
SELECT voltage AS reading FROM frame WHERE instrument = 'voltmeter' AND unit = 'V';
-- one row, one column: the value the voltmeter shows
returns 120 V
